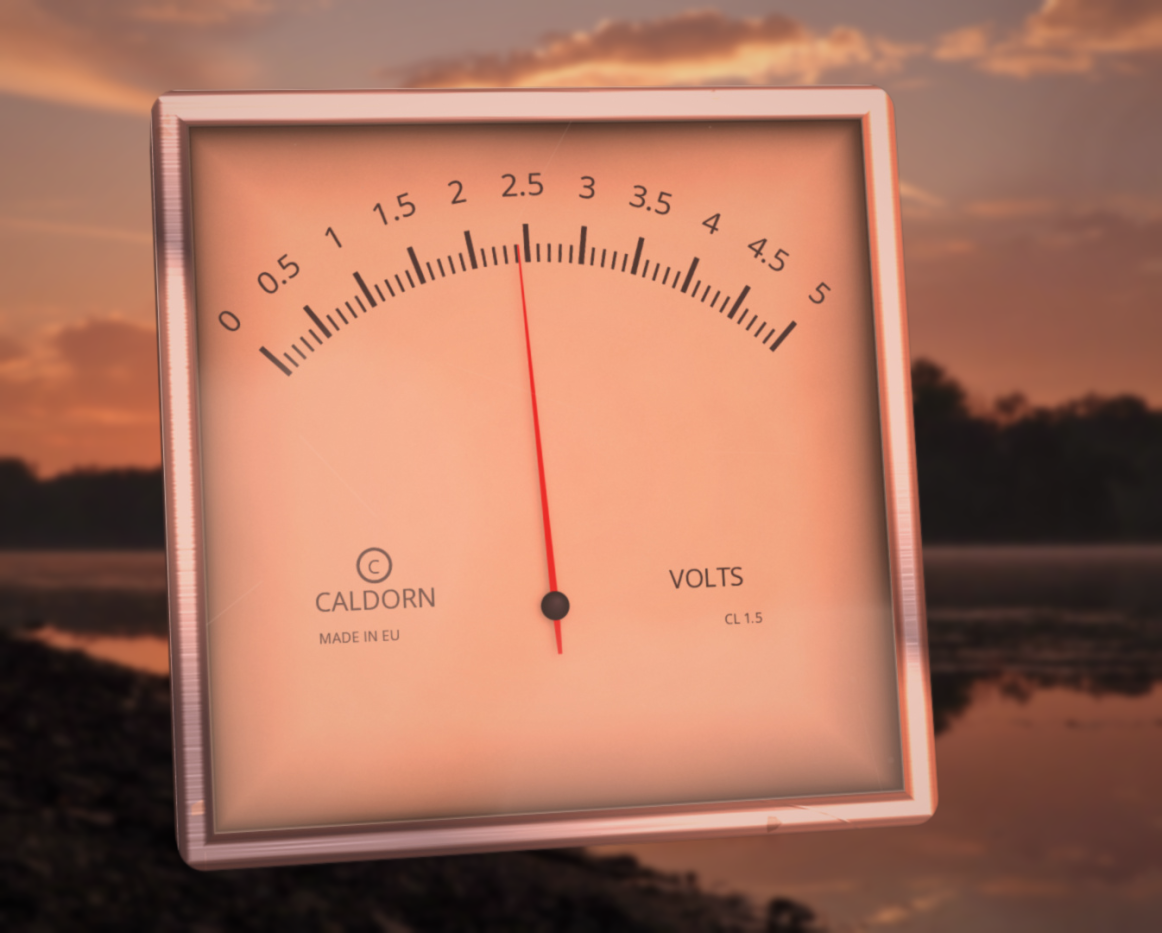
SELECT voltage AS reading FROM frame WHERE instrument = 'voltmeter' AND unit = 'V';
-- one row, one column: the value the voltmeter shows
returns 2.4 V
